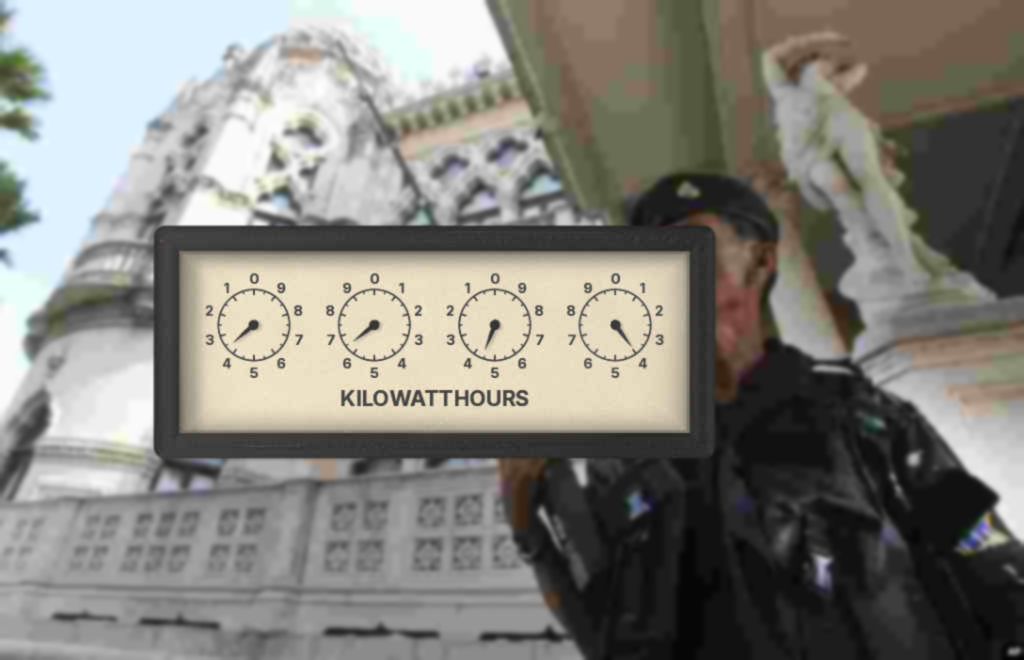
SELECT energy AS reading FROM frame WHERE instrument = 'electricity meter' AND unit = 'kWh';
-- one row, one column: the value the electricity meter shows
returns 3644 kWh
